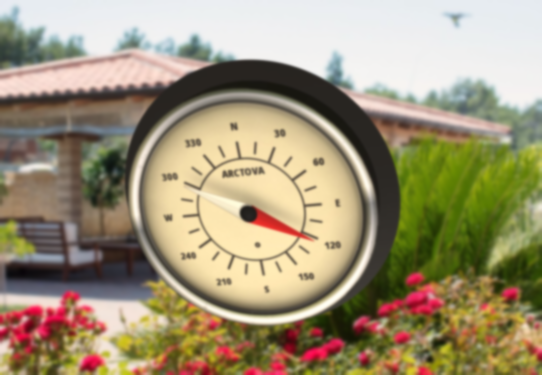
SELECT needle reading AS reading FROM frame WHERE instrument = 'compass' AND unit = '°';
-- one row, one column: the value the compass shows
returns 120 °
